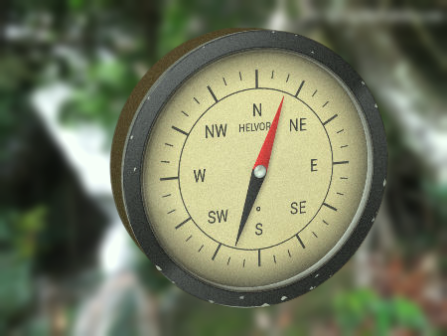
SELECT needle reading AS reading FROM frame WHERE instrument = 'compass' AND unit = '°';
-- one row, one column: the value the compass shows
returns 20 °
